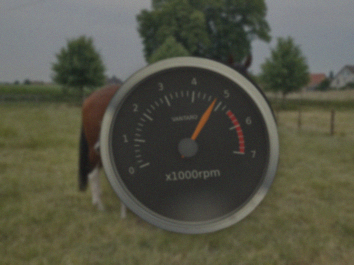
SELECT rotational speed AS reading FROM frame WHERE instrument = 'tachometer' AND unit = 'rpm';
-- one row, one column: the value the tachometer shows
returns 4800 rpm
